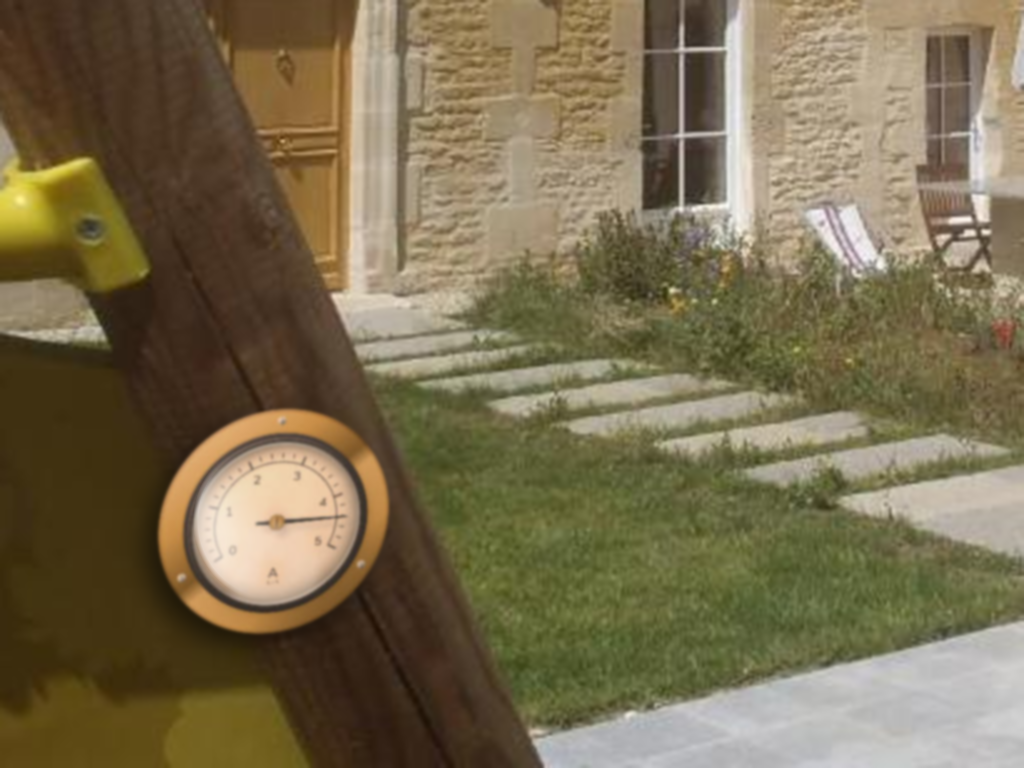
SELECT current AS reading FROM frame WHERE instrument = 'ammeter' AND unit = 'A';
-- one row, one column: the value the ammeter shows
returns 4.4 A
